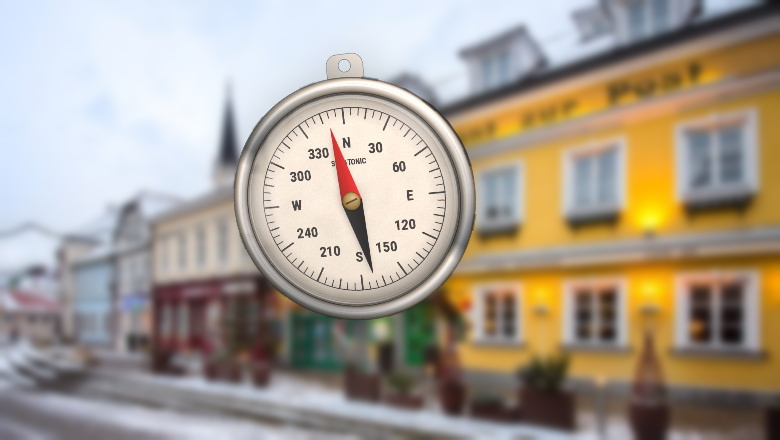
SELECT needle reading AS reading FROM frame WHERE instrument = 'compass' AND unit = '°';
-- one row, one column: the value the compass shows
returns 350 °
